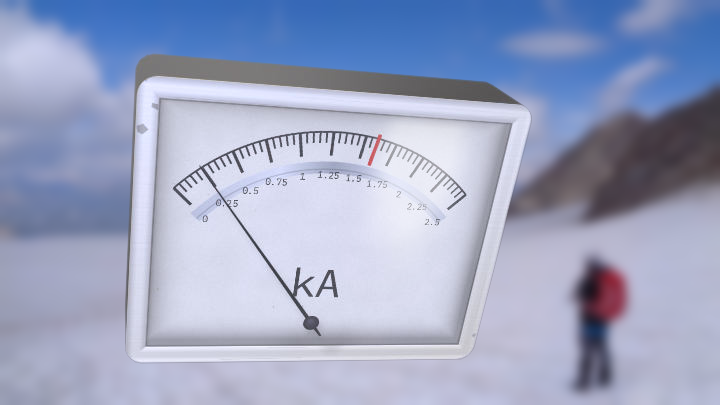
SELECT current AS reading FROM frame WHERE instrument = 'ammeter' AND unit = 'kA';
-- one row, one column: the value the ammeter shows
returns 0.25 kA
